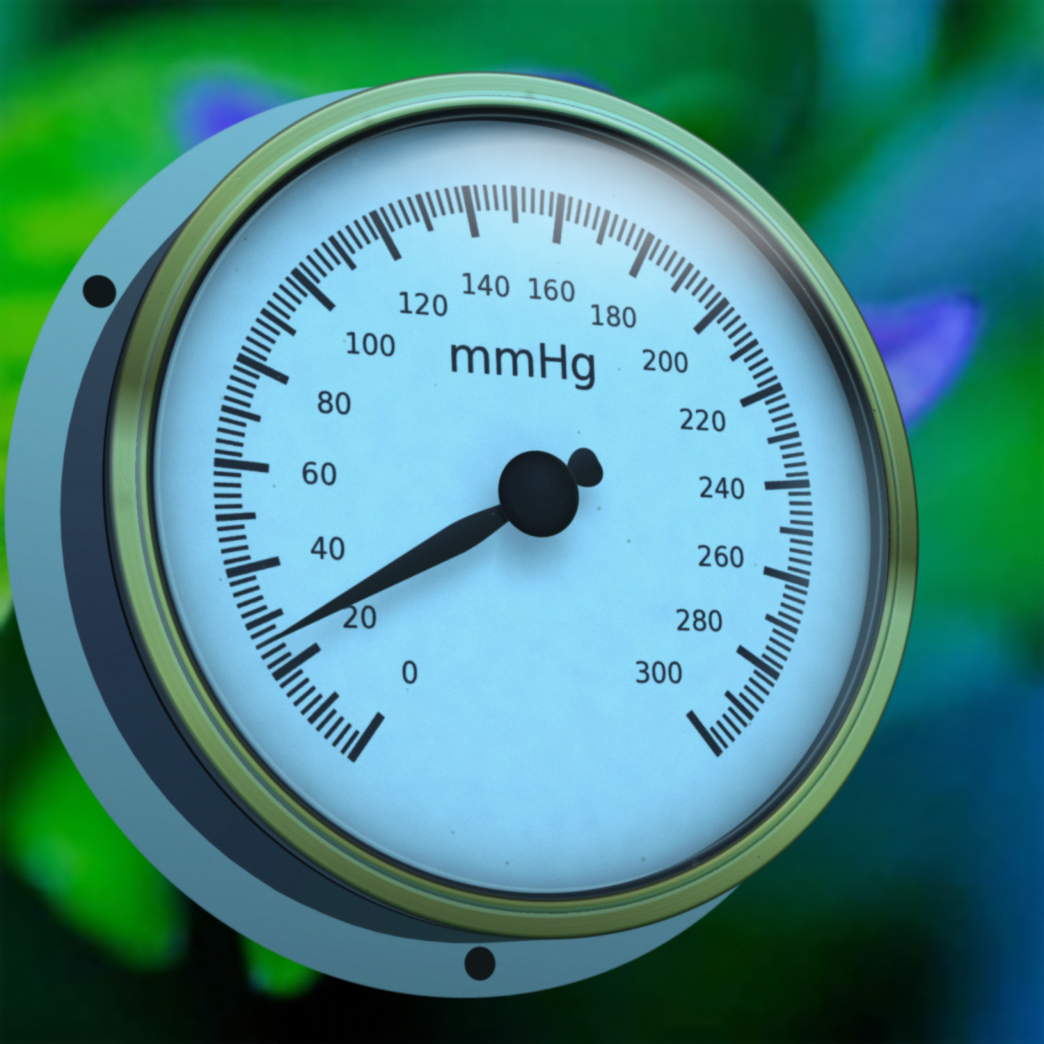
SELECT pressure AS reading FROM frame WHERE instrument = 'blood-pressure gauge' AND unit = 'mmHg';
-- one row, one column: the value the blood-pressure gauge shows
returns 26 mmHg
